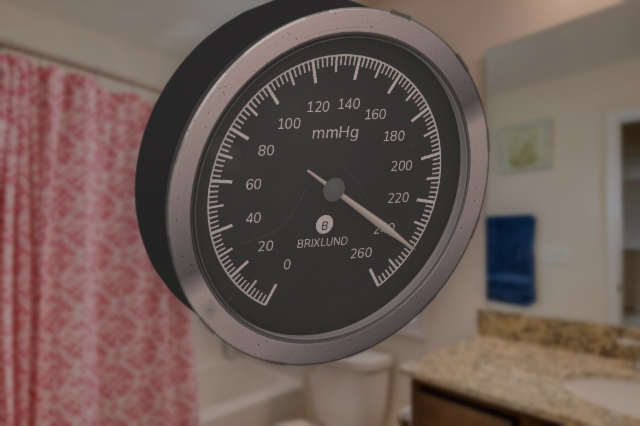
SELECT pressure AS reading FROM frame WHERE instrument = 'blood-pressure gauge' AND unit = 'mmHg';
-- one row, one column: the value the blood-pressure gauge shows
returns 240 mmHg
